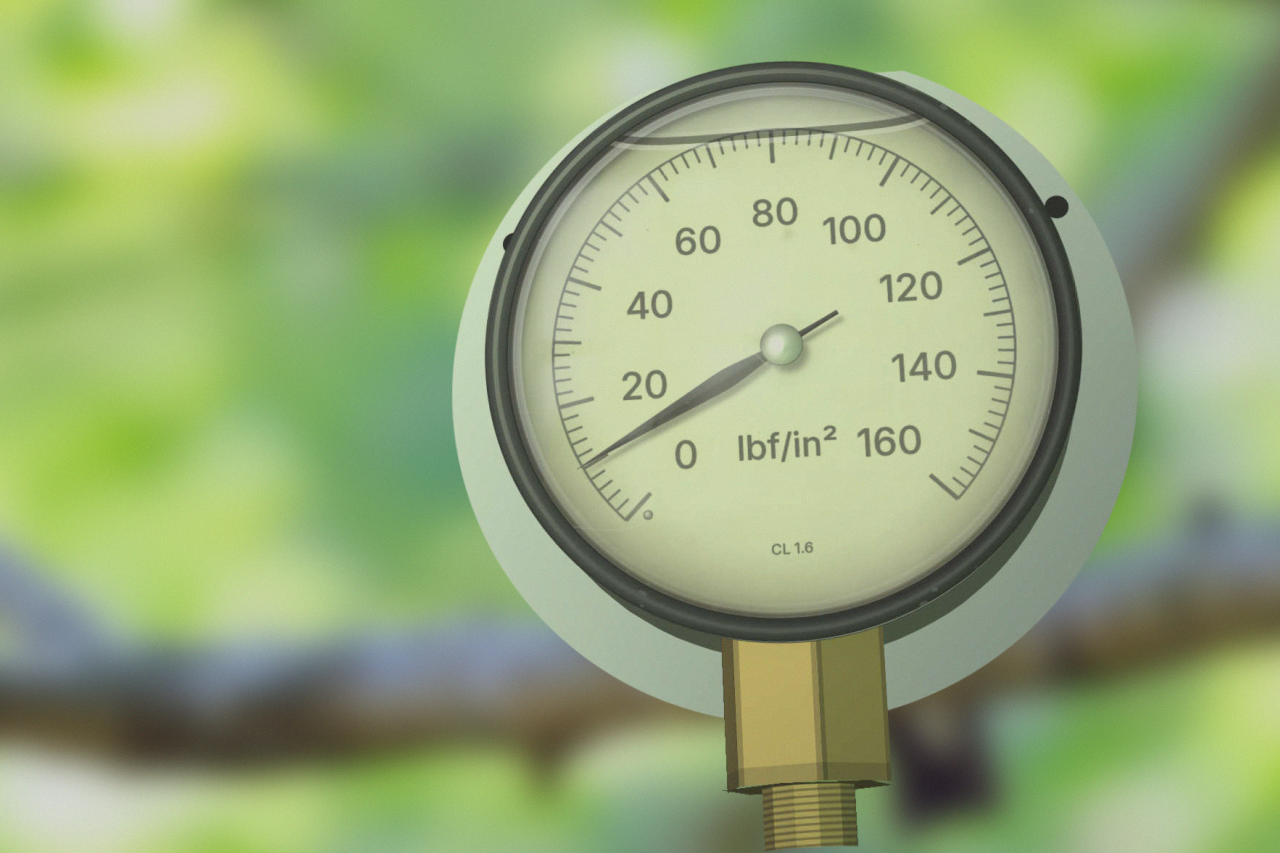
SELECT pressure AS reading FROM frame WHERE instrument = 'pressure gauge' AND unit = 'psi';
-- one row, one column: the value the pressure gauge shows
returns 10 psi
